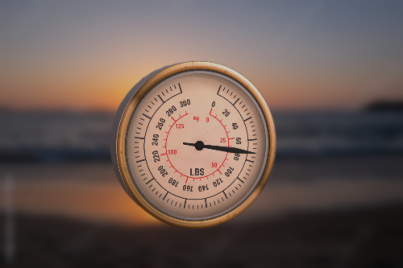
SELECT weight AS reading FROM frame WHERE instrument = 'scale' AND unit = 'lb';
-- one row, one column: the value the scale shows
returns 72 lb
